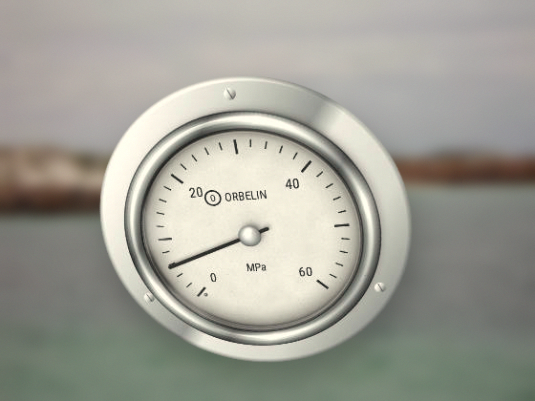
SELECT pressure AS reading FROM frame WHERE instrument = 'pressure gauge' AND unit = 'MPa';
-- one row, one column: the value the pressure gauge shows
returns 6 MPa
